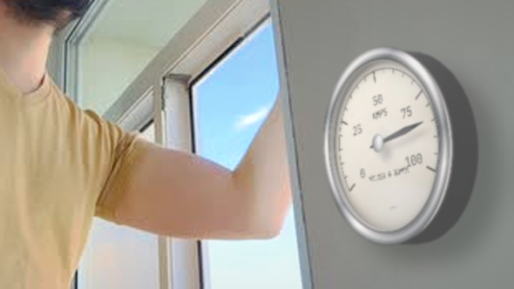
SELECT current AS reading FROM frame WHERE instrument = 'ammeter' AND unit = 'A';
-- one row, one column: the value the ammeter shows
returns 85 A
